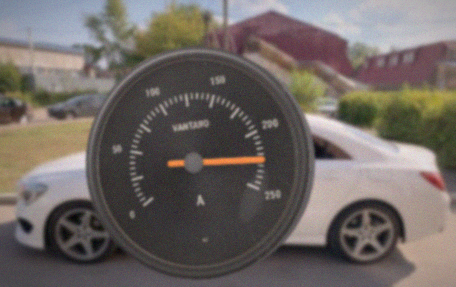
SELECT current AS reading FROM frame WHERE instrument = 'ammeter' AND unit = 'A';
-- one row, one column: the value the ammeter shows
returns 225 A
